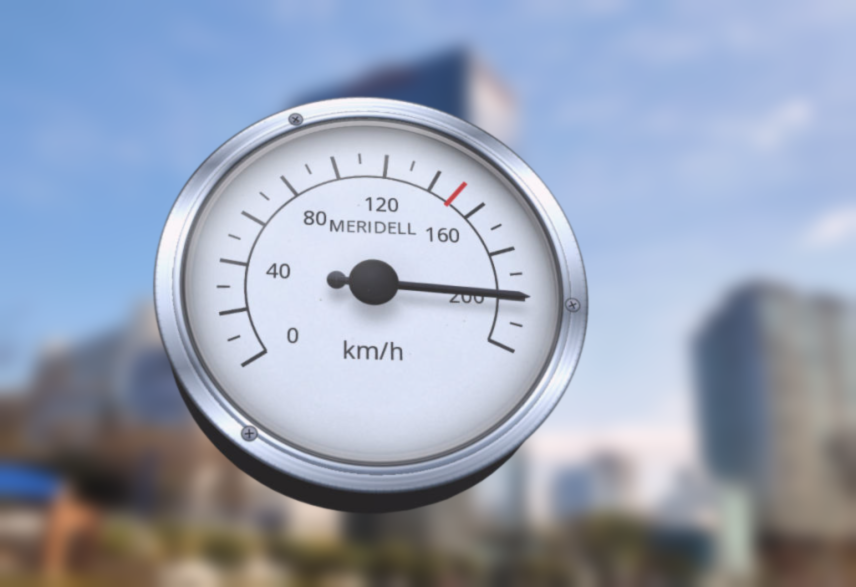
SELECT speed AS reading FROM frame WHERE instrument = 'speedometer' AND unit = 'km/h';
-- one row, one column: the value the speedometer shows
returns 200 km/h
